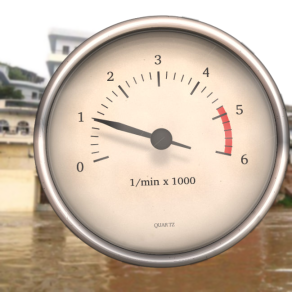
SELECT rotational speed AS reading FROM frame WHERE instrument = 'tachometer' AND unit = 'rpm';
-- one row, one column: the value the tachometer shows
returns 1000 rpm
